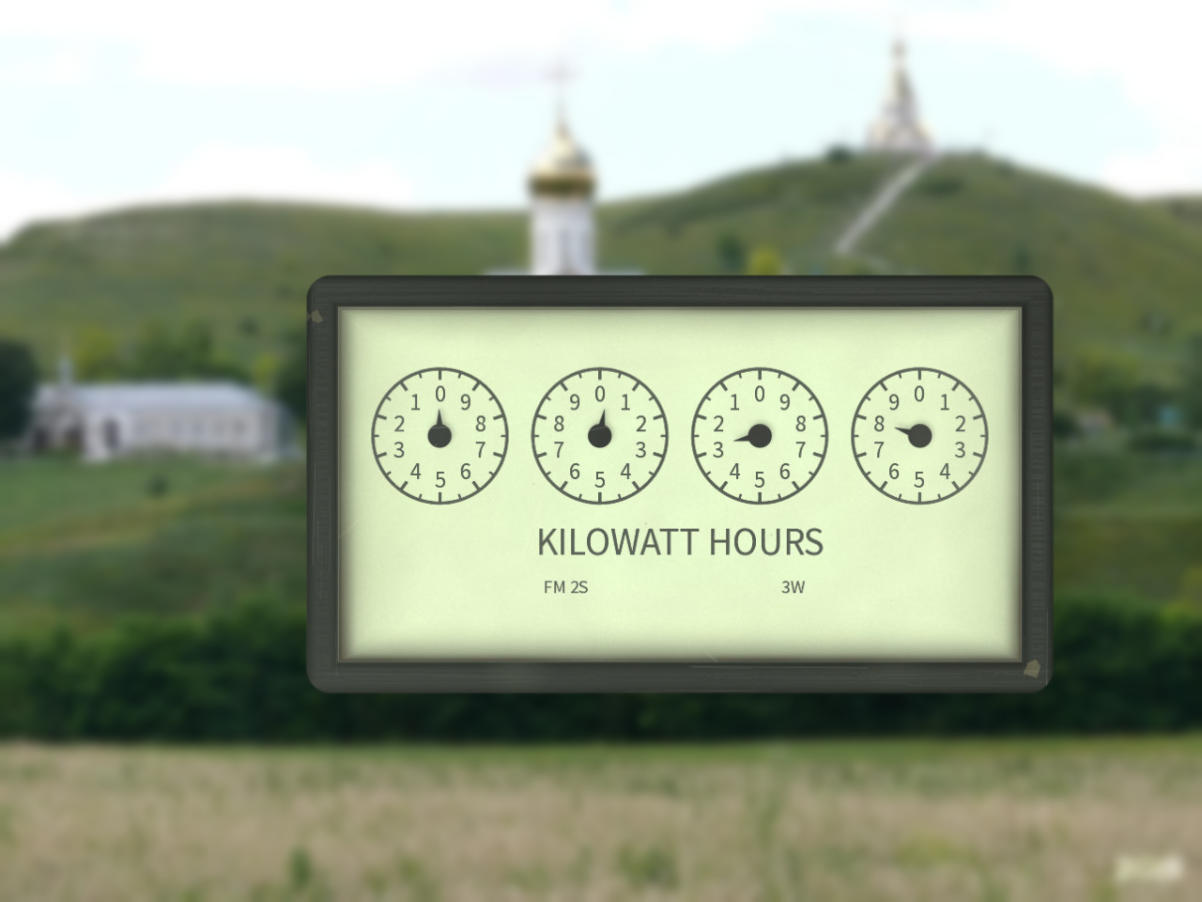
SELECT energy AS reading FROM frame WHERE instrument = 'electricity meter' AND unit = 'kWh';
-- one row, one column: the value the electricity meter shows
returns 28 kWh
